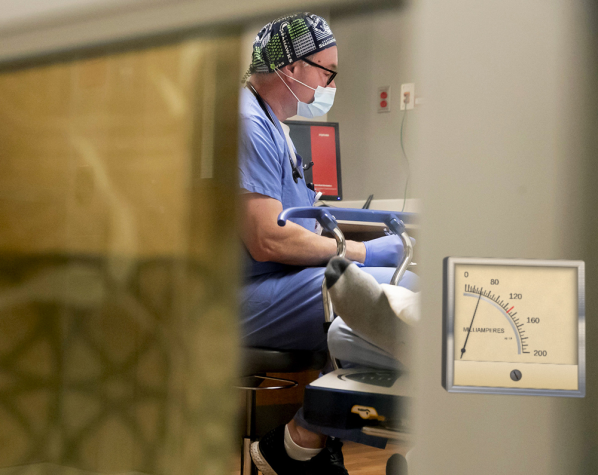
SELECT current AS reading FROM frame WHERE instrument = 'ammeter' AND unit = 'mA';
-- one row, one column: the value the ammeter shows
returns 60 mA
